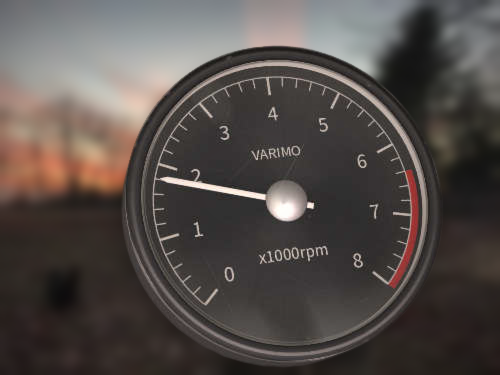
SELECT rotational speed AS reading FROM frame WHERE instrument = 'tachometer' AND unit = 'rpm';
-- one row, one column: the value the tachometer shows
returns 1800 rpm
